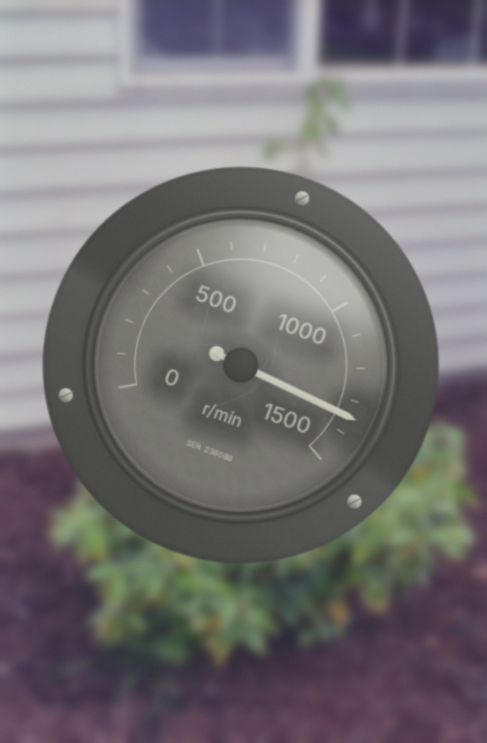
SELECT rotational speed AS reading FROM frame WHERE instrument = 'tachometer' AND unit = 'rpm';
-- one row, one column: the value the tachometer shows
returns 1350 rpm
